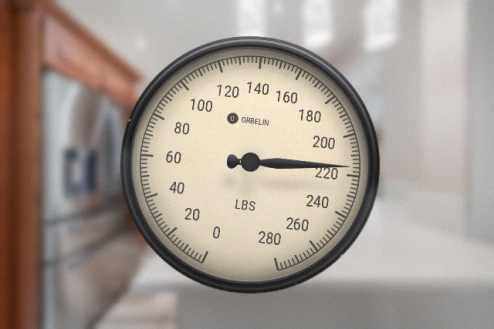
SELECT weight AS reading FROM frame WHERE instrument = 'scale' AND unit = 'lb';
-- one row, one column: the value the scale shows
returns 216 lb
